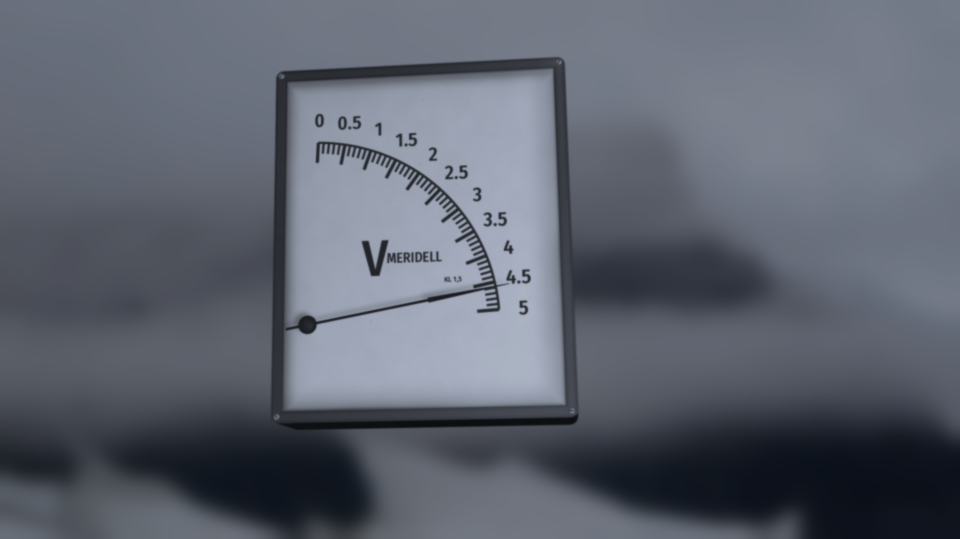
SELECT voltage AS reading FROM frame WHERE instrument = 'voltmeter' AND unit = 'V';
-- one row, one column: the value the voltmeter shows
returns 4.6 V
